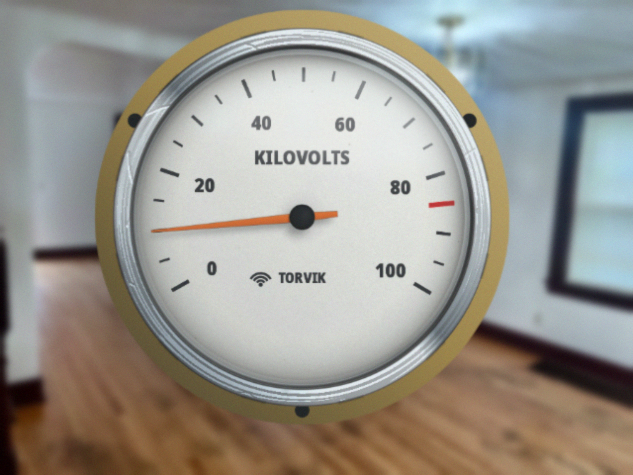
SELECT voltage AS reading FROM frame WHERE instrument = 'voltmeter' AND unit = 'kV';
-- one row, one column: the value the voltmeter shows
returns 10 kV
